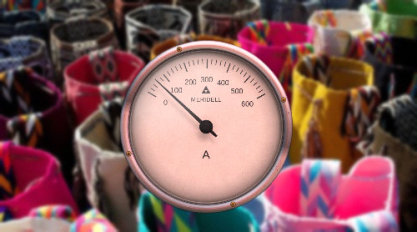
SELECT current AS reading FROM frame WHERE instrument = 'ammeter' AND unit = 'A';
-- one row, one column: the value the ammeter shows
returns 60 A
